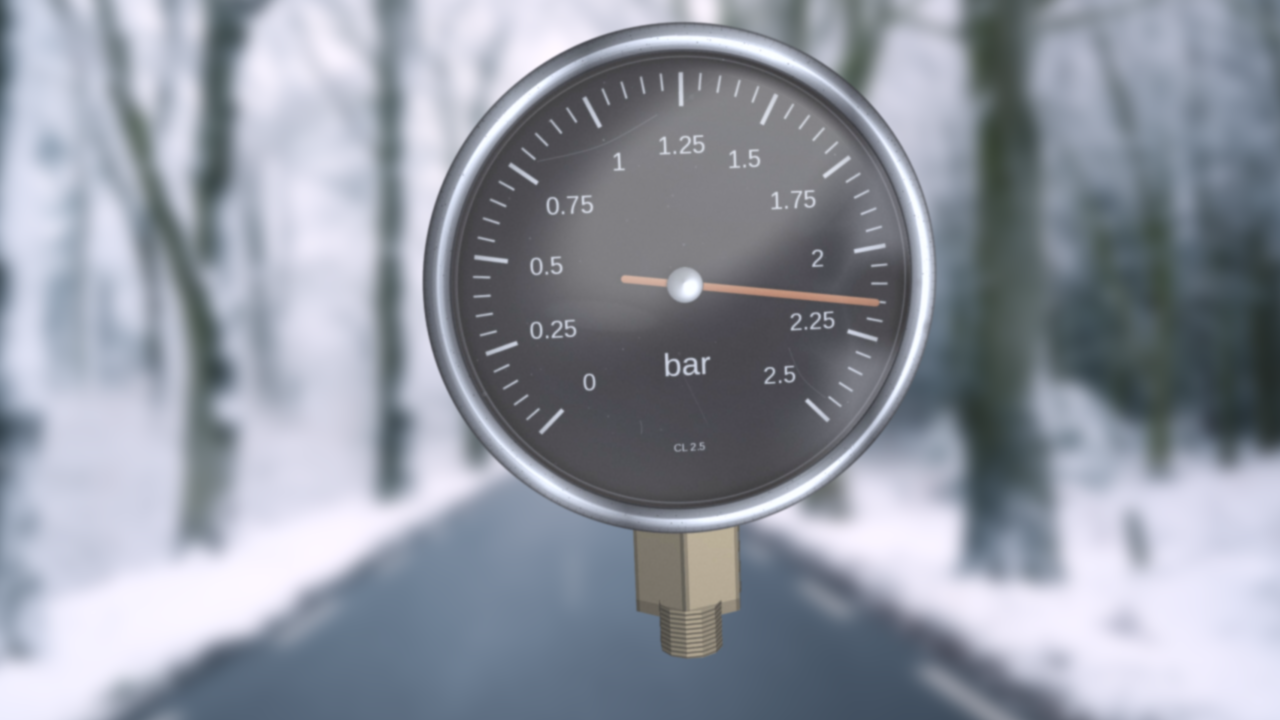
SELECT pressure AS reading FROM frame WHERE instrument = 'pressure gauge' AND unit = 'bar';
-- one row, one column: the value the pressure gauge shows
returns 2.15 bar
